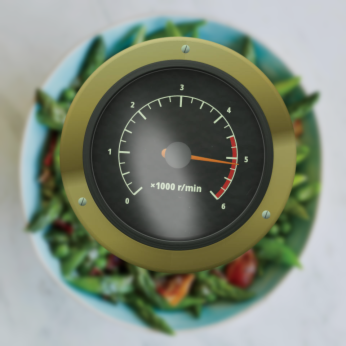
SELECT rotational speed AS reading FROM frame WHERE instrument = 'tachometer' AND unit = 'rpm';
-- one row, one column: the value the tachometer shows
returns 5125 rpm
